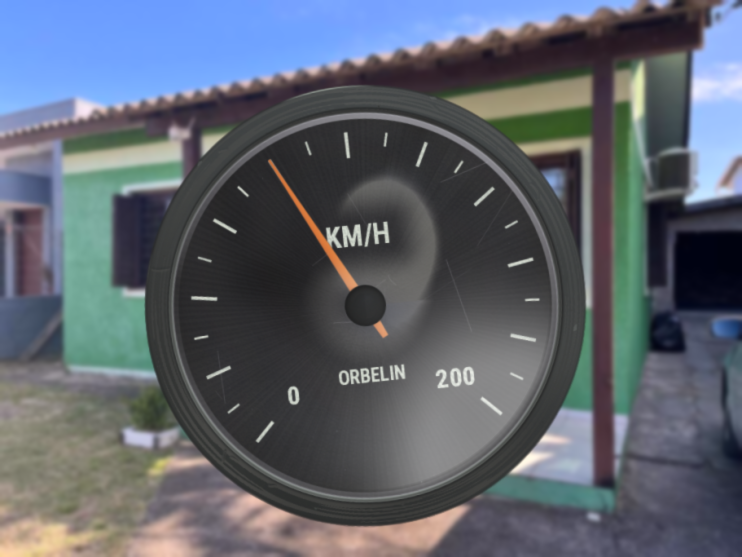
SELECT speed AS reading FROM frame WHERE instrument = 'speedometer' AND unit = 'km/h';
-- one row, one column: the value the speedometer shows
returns 80 km/h
